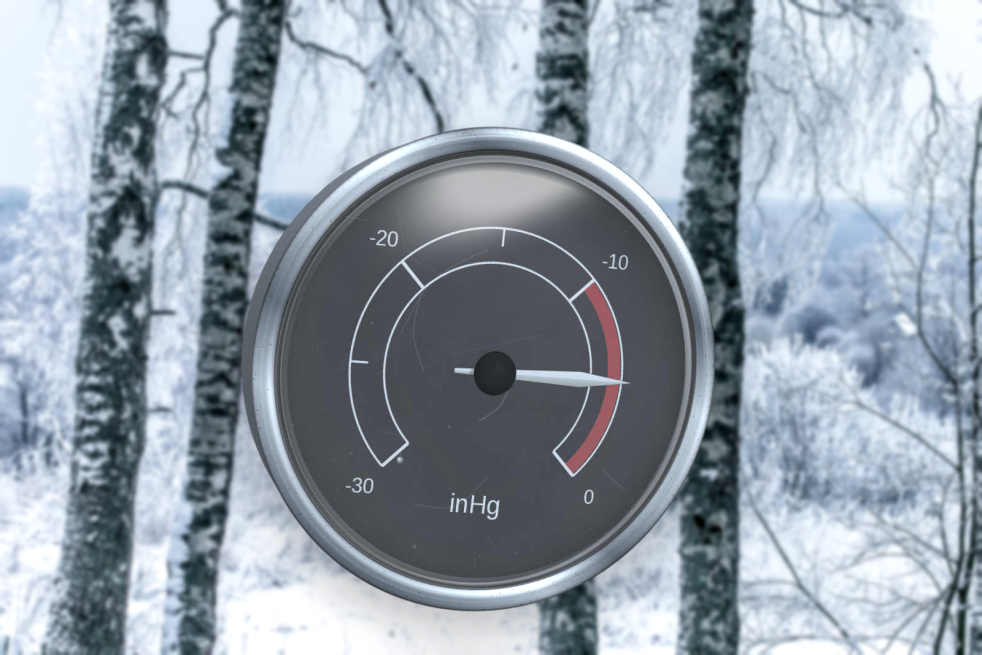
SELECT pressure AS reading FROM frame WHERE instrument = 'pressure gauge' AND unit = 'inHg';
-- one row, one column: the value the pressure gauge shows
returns -5 inHg
